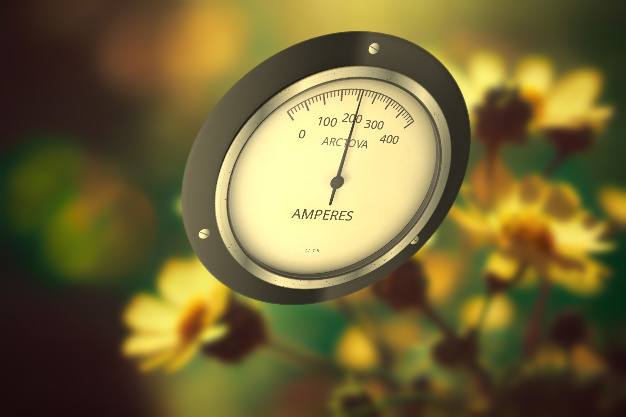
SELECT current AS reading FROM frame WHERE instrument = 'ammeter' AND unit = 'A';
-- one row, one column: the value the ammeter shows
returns 200 A
